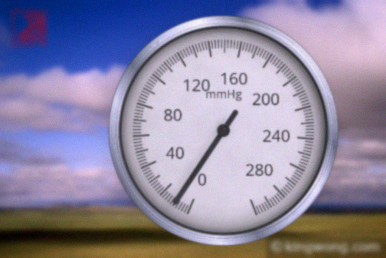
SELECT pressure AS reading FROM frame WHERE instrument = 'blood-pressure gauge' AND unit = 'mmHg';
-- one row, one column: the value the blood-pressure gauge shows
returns 10 mmHg
